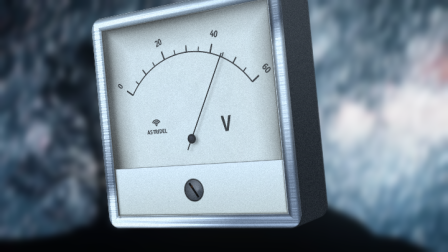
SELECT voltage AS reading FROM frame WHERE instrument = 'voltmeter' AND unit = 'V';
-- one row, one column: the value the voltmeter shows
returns 45 V
